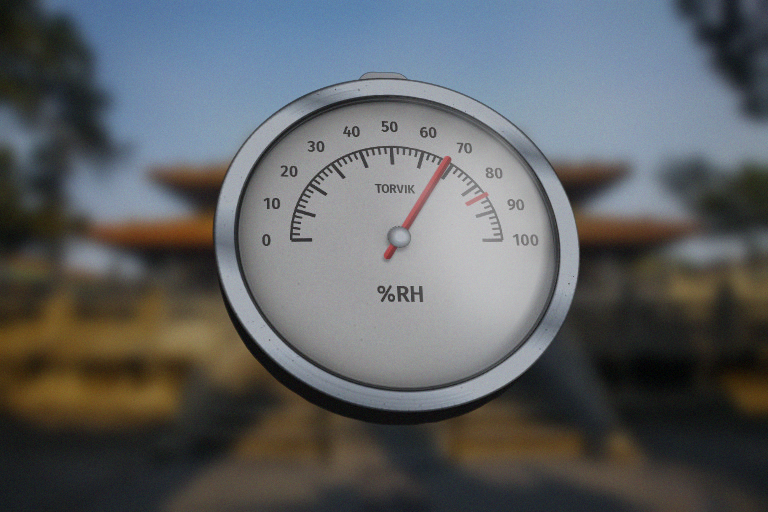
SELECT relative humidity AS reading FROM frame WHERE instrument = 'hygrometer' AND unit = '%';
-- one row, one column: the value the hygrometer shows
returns 68 %
